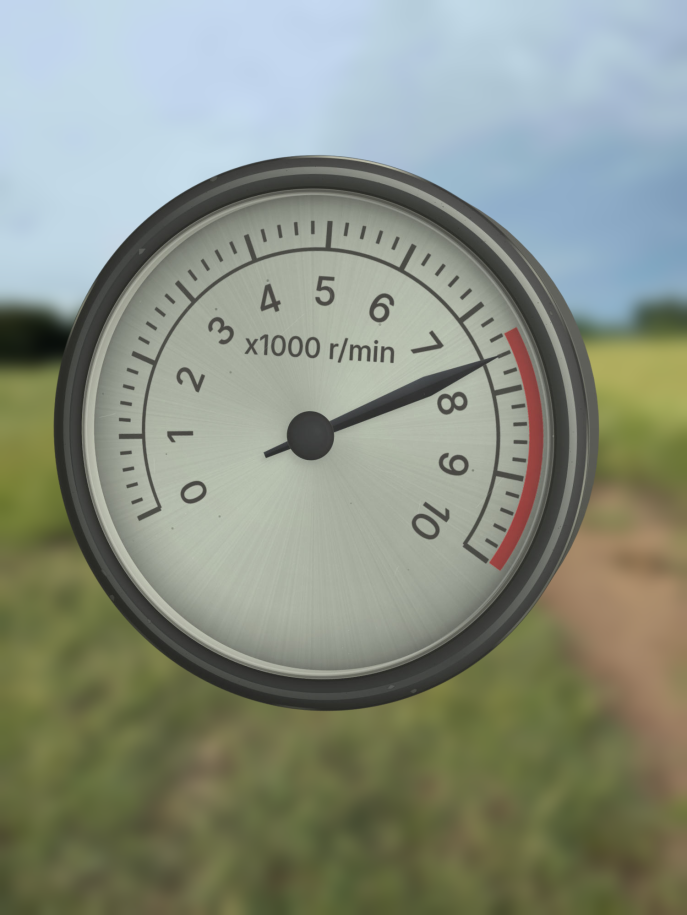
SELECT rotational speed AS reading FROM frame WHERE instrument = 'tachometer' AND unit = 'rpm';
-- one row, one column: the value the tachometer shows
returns 7600 rpm
